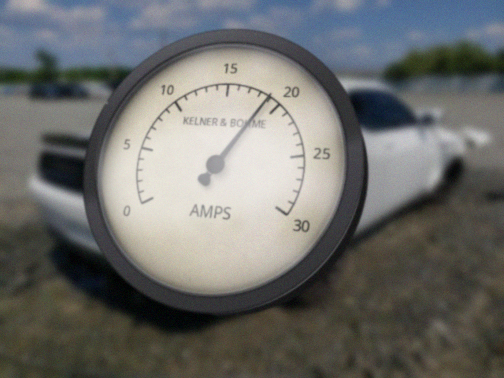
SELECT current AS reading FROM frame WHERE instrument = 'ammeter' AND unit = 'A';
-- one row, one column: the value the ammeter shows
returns 19 A
